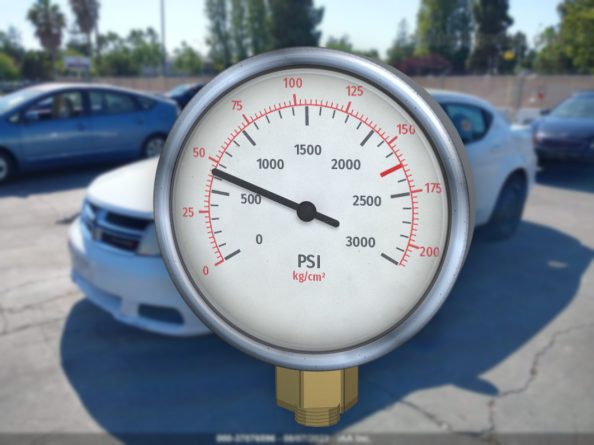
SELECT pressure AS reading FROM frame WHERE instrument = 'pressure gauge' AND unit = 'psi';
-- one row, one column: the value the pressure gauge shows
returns 650 psi
